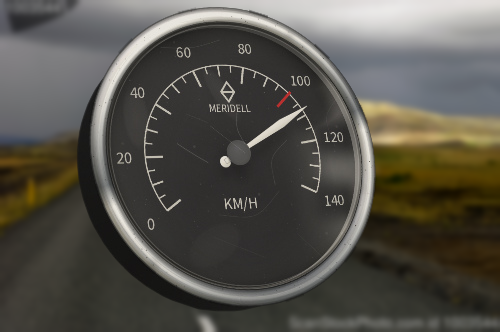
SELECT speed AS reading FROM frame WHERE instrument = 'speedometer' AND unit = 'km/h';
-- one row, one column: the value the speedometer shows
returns 107.5 km/h
